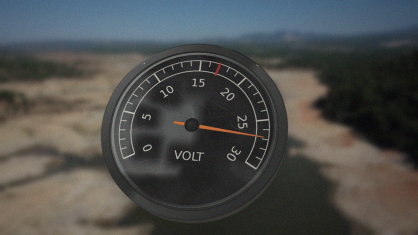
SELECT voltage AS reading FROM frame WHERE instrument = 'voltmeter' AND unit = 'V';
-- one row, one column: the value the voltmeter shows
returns 27 V
